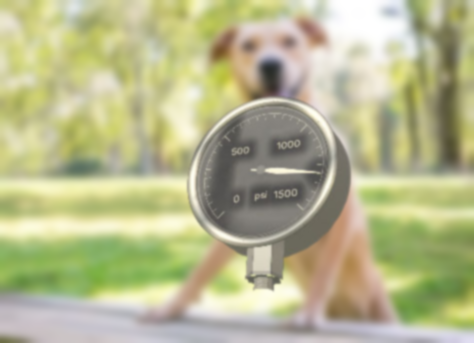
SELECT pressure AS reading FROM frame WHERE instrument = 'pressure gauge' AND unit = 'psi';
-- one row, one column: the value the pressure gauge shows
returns 1300 psi
